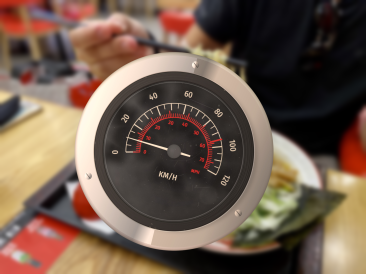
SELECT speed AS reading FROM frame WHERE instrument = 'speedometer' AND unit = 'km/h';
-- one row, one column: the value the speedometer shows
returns 10 km/h
